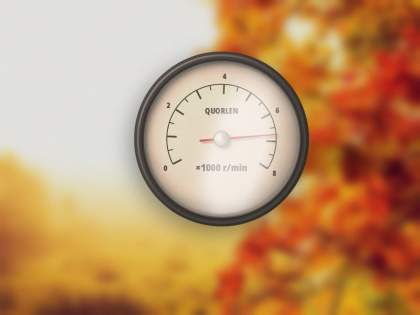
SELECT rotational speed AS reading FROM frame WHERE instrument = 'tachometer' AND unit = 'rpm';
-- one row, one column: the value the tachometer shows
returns 6750 rpm
